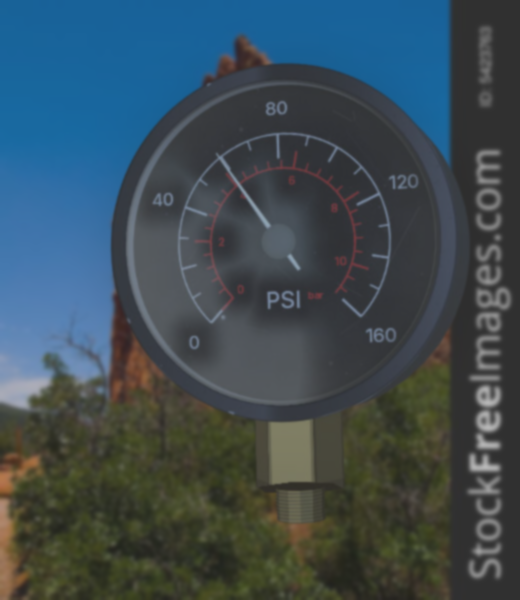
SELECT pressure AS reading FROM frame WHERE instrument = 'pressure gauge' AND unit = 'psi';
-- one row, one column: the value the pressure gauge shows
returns 60 psi
